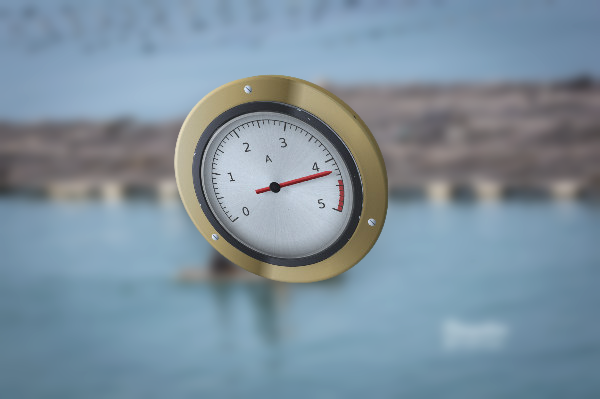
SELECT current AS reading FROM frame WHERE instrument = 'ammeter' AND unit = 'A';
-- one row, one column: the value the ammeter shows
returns 4.2 A
